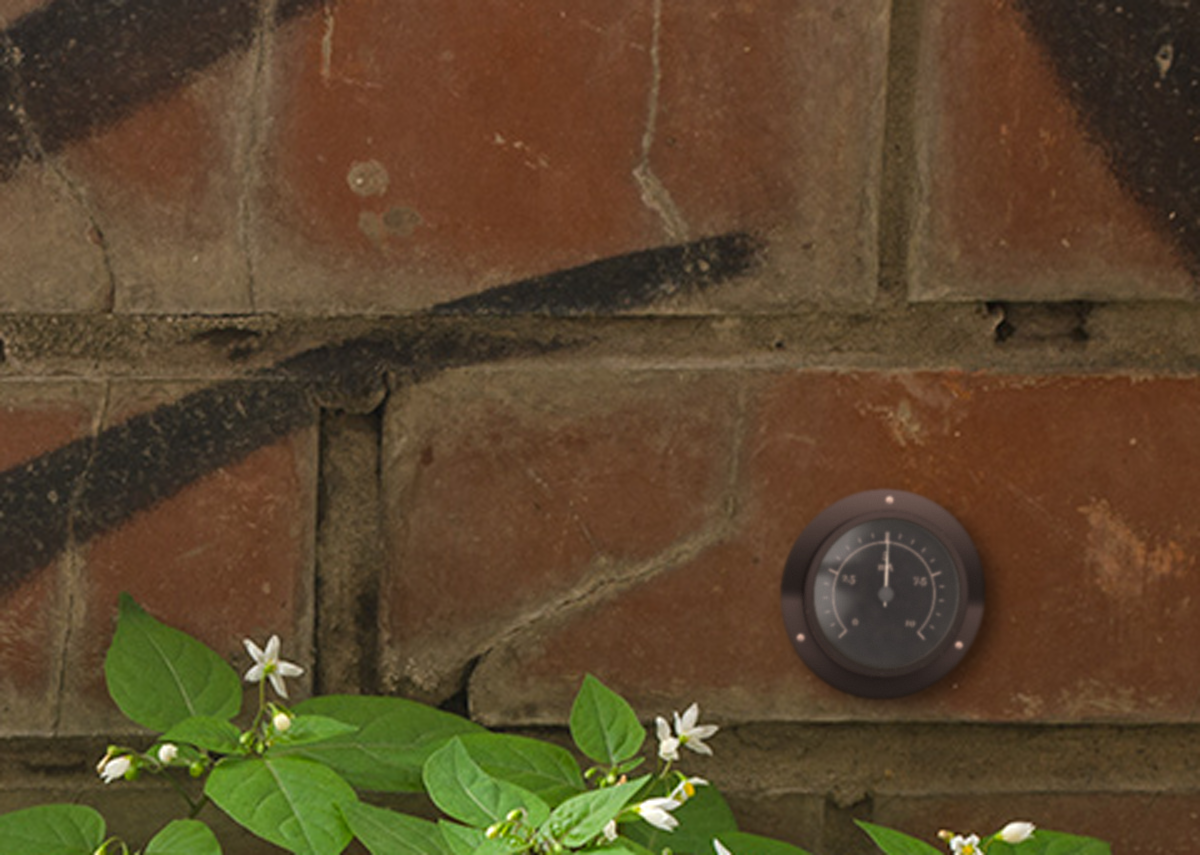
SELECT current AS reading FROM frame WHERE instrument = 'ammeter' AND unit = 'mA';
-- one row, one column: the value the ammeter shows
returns 5 mA
